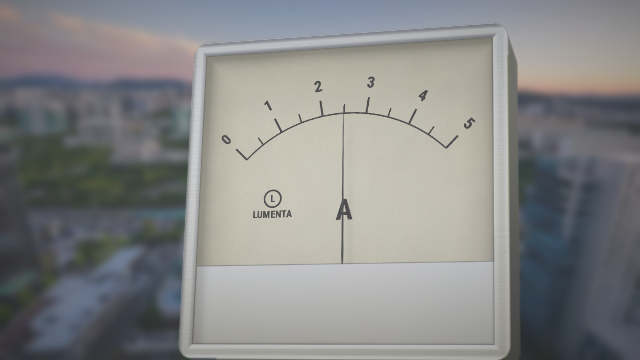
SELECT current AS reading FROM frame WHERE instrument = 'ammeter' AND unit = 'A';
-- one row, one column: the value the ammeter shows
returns 2.5 A
